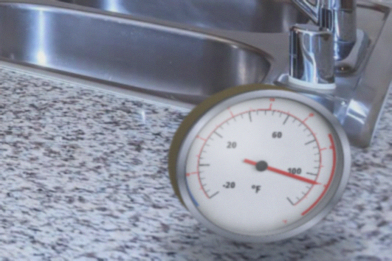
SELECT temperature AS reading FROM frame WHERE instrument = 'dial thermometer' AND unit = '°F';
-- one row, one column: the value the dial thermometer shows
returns 104 °F
